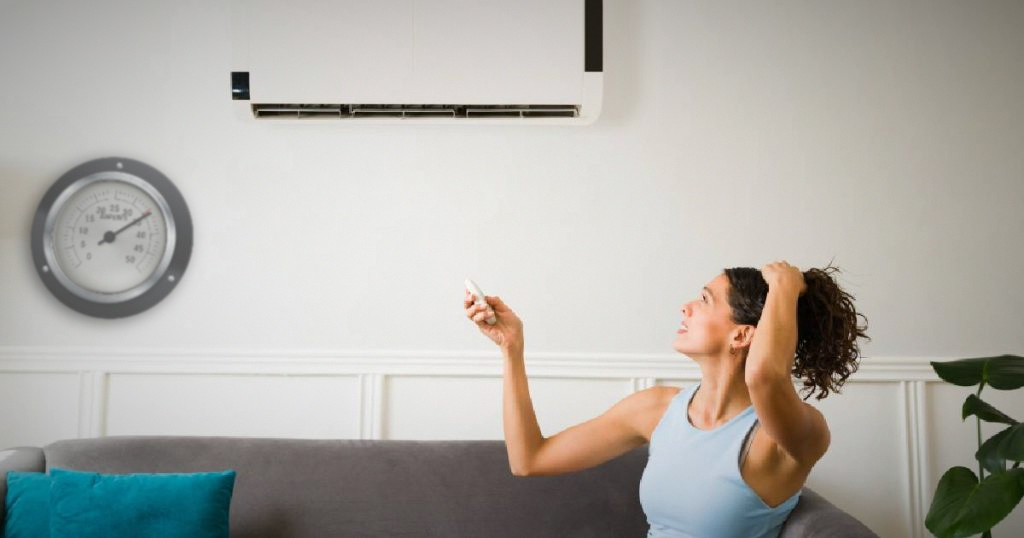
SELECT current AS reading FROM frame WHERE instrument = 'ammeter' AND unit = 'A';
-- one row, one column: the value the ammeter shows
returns 35 A
